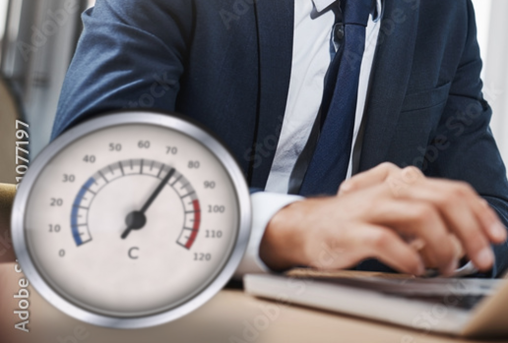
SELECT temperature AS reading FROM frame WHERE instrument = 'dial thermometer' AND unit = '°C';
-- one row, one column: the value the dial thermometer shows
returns 75 °C
